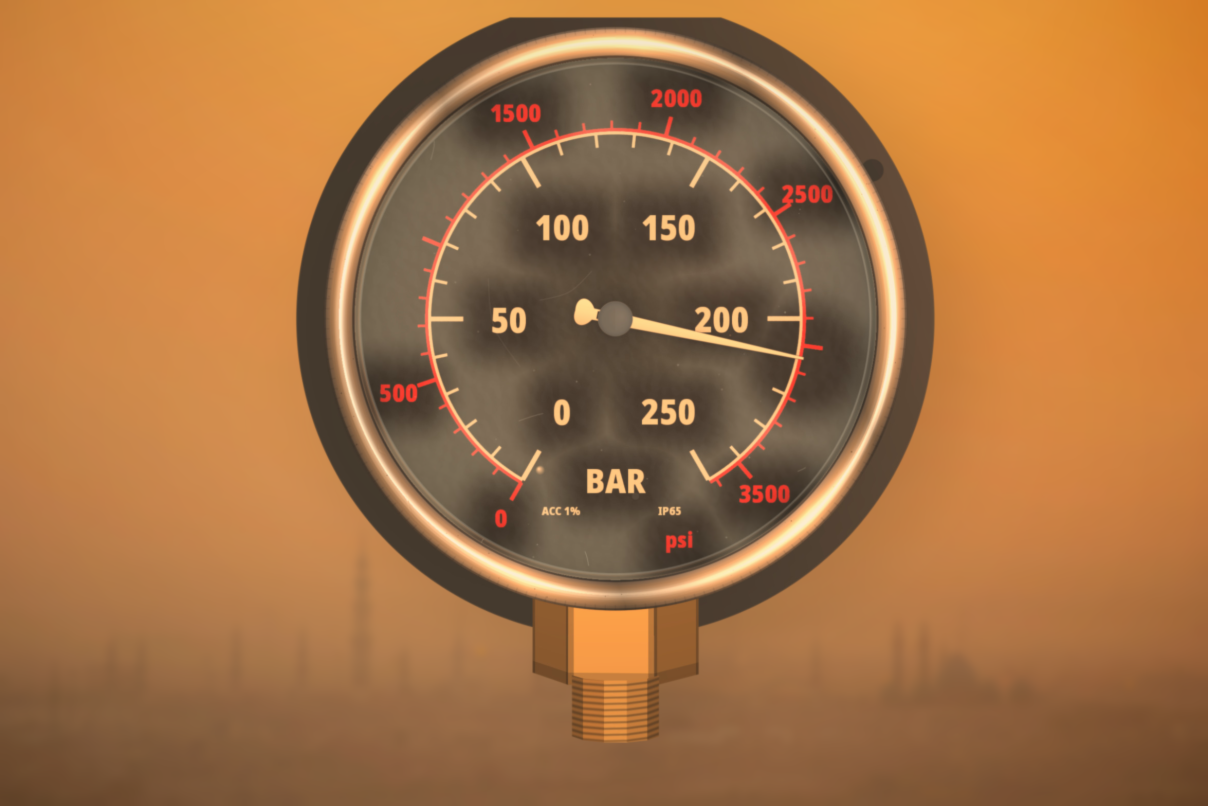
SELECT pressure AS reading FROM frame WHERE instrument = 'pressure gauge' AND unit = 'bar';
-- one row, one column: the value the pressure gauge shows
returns 210 bar
